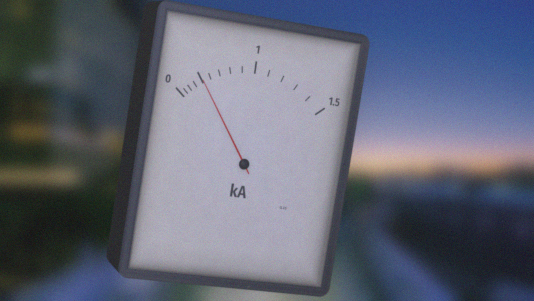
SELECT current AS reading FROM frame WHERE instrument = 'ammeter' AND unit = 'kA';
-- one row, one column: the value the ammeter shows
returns 0.5 kA
